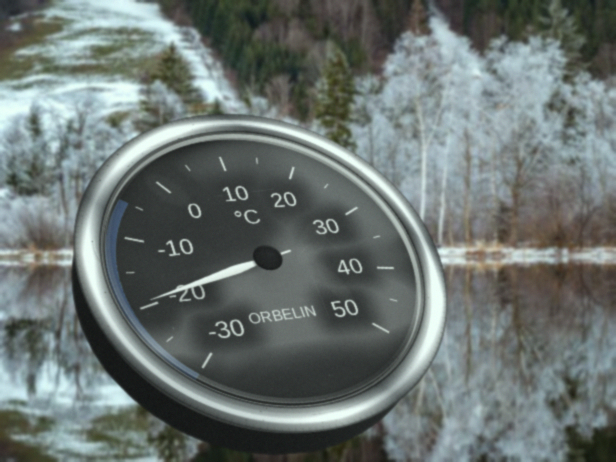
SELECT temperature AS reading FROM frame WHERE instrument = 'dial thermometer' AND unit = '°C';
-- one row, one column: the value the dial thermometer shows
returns -20 °C
